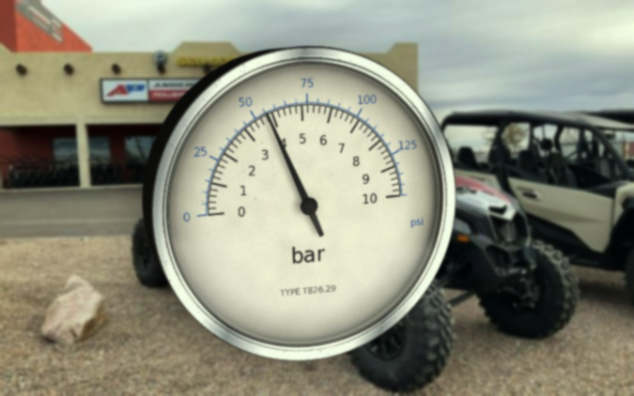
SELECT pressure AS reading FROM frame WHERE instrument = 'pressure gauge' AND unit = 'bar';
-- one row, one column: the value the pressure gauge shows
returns 3.8 bar
